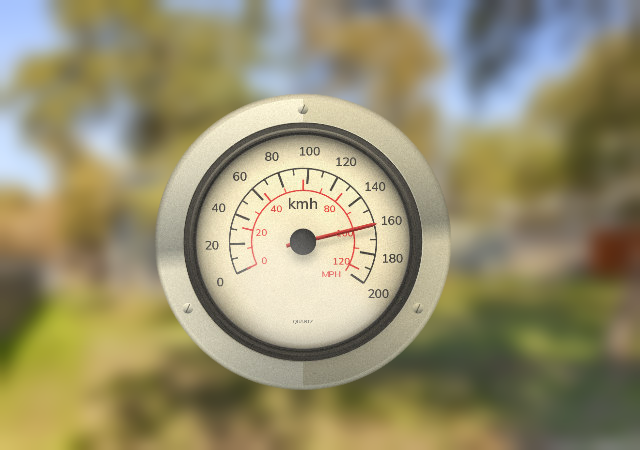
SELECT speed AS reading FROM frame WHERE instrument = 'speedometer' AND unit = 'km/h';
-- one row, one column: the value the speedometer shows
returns 160 km/h
